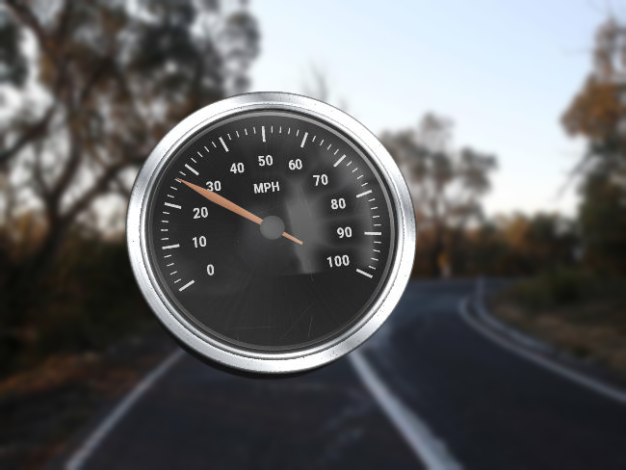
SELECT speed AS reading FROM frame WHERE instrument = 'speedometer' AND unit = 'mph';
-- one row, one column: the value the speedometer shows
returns 26 mph
